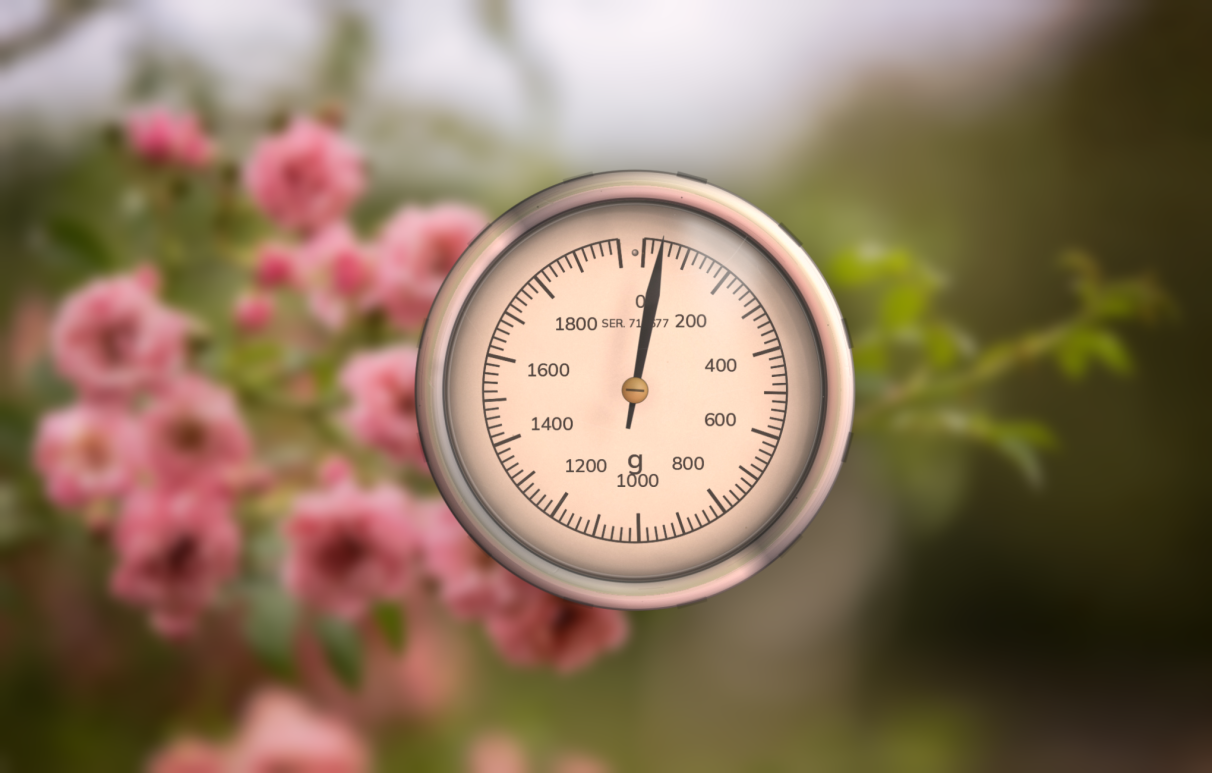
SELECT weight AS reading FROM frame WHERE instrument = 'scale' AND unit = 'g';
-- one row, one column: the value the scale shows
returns 40 g
